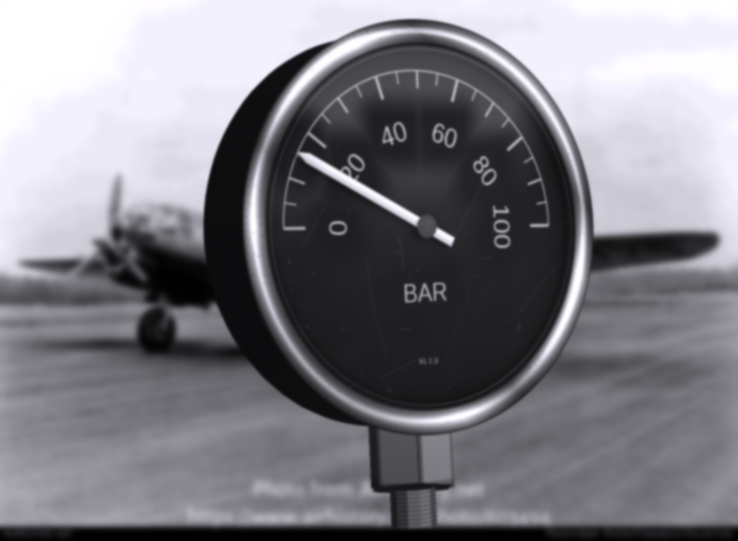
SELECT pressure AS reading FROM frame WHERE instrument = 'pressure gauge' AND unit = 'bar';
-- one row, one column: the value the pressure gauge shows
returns 15 bar
